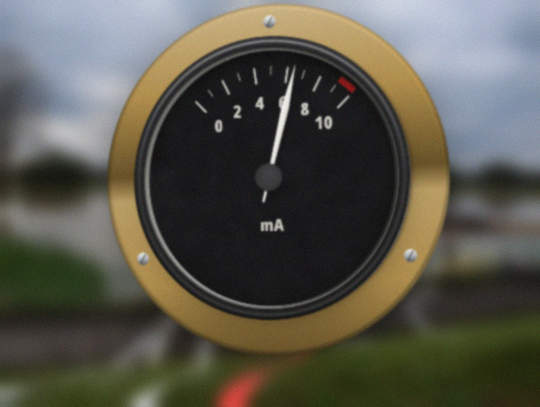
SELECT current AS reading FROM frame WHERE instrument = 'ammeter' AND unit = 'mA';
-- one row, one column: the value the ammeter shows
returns 6.5 mA
